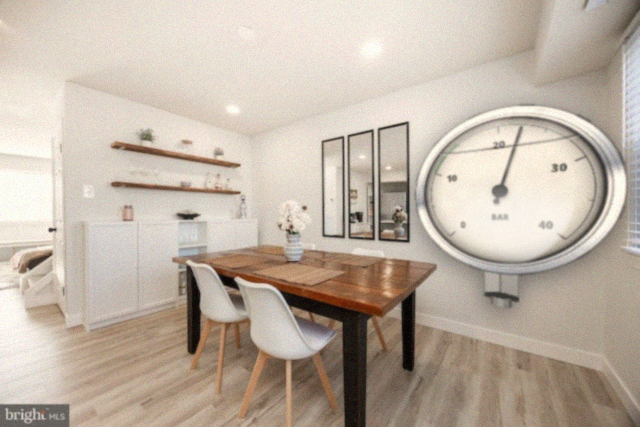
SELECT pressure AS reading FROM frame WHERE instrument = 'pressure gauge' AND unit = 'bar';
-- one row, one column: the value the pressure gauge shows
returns 22.5 bar
